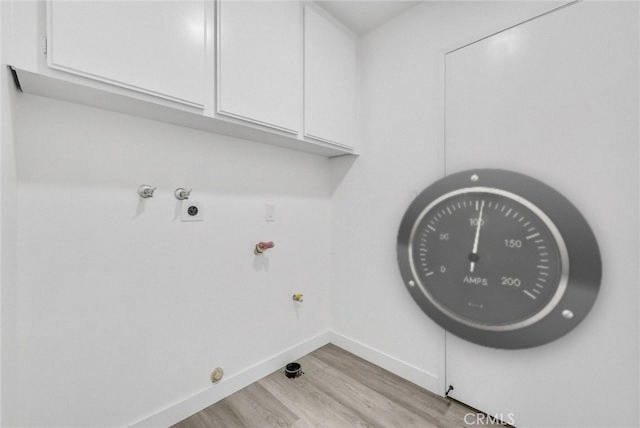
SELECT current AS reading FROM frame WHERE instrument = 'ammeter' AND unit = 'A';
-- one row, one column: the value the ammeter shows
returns 105 A
